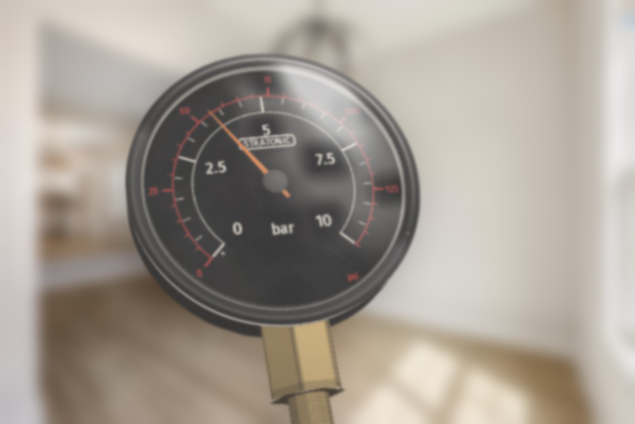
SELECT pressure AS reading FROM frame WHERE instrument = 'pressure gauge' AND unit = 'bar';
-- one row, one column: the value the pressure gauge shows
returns 3.75 bar
